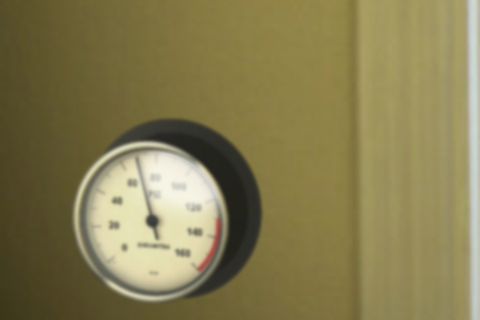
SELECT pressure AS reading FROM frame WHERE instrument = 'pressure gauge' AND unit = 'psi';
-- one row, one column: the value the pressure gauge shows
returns 70 psi
